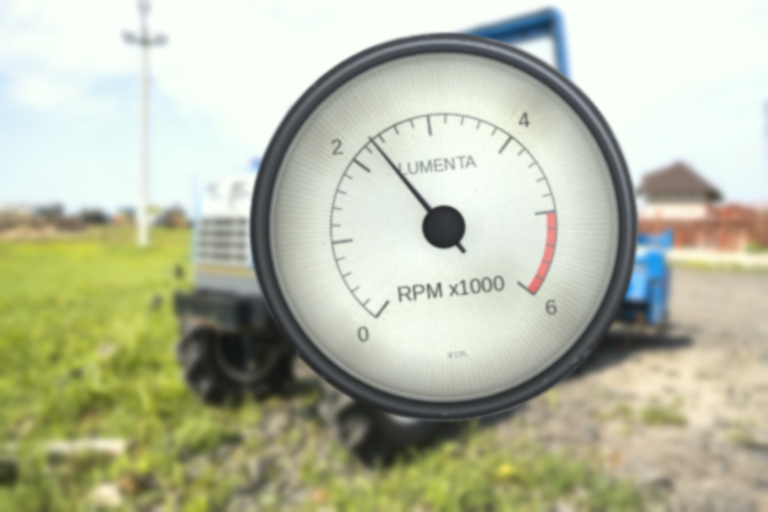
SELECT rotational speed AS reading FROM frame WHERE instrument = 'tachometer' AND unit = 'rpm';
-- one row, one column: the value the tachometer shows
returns 2300 rpm
